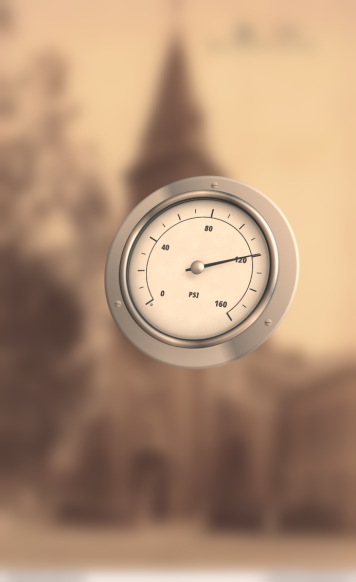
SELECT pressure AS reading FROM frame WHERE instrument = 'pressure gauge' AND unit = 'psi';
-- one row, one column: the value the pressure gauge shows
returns 120 psi
